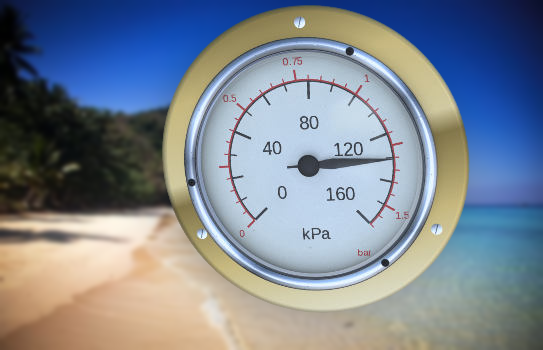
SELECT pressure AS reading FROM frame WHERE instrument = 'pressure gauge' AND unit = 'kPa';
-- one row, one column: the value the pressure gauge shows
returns 130 kPa
